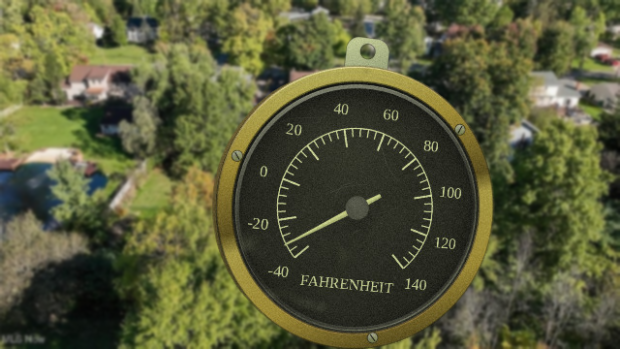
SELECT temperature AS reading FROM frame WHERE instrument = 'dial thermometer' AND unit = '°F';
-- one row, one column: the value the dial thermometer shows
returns -32 °F
